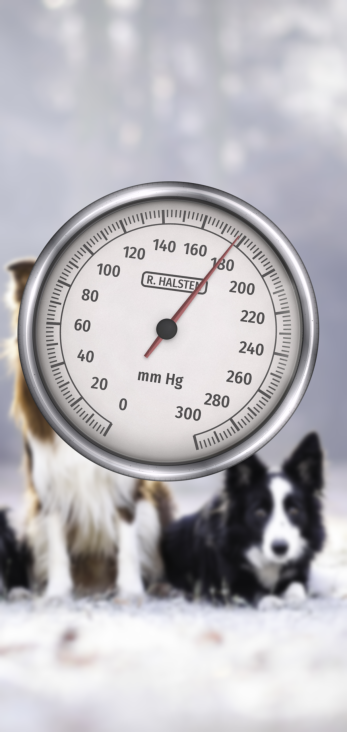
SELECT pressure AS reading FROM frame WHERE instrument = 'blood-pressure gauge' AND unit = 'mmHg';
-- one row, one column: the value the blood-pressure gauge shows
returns 178 mmHg
